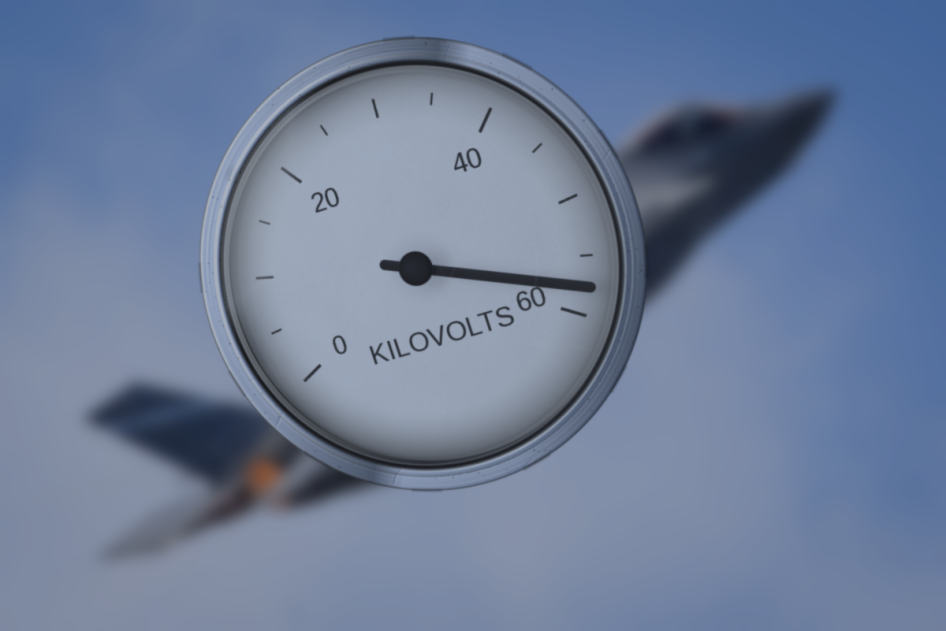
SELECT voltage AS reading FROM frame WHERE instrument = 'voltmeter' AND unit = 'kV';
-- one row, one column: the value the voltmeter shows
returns 57.5 kV
